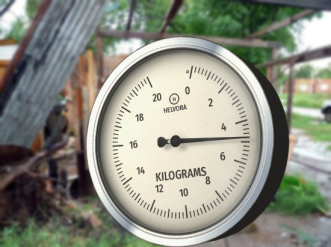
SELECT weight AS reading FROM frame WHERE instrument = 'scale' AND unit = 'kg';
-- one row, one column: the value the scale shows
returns 4.8 kg
